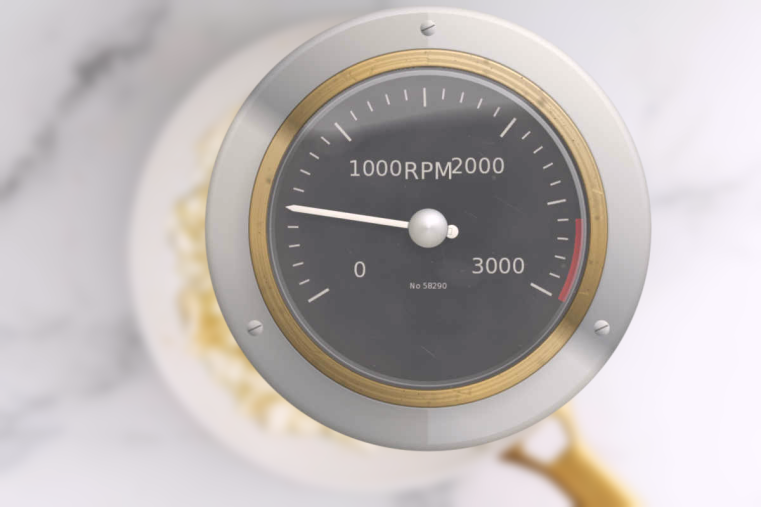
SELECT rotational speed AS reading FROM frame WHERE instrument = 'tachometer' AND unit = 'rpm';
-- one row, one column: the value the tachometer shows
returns 500 rpm
